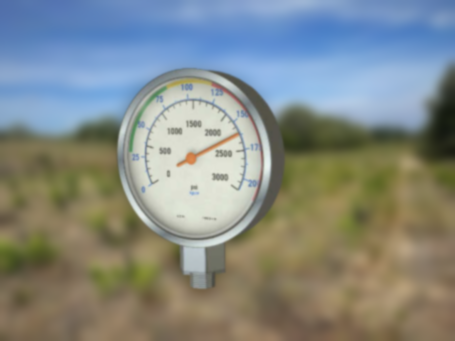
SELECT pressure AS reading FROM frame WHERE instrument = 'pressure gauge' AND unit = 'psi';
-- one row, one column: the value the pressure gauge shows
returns 2300 psi
